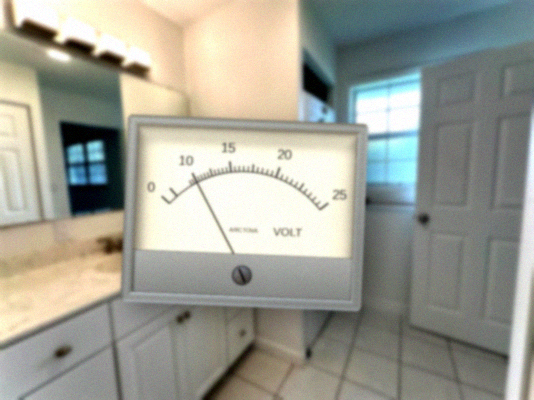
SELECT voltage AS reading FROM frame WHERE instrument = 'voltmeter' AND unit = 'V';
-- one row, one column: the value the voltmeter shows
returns 10 V
